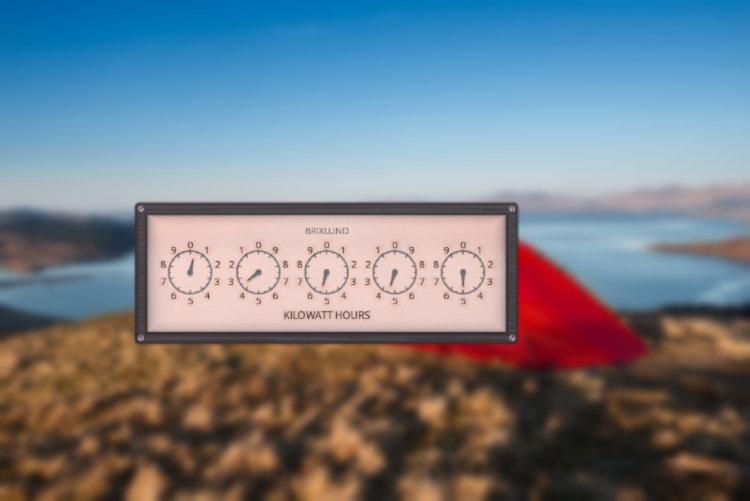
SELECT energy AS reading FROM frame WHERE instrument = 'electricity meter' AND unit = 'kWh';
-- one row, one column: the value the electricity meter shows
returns 3545 kWh
